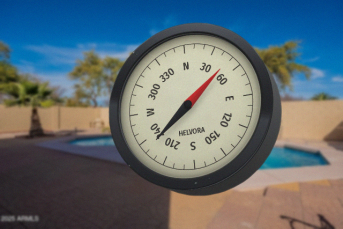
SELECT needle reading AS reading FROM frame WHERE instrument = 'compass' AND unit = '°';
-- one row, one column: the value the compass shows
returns 50 °
